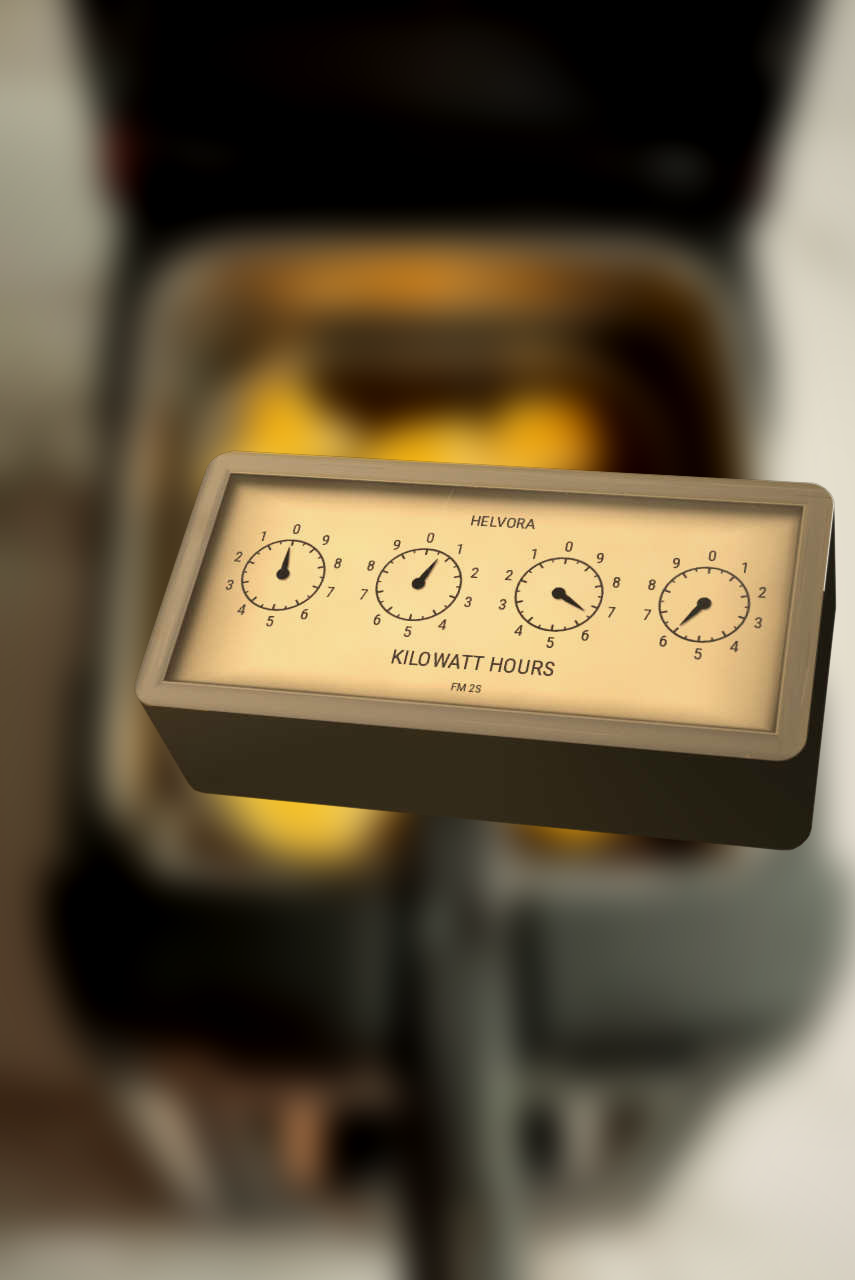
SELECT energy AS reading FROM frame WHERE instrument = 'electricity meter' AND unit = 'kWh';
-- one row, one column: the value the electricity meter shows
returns 66 kWh
